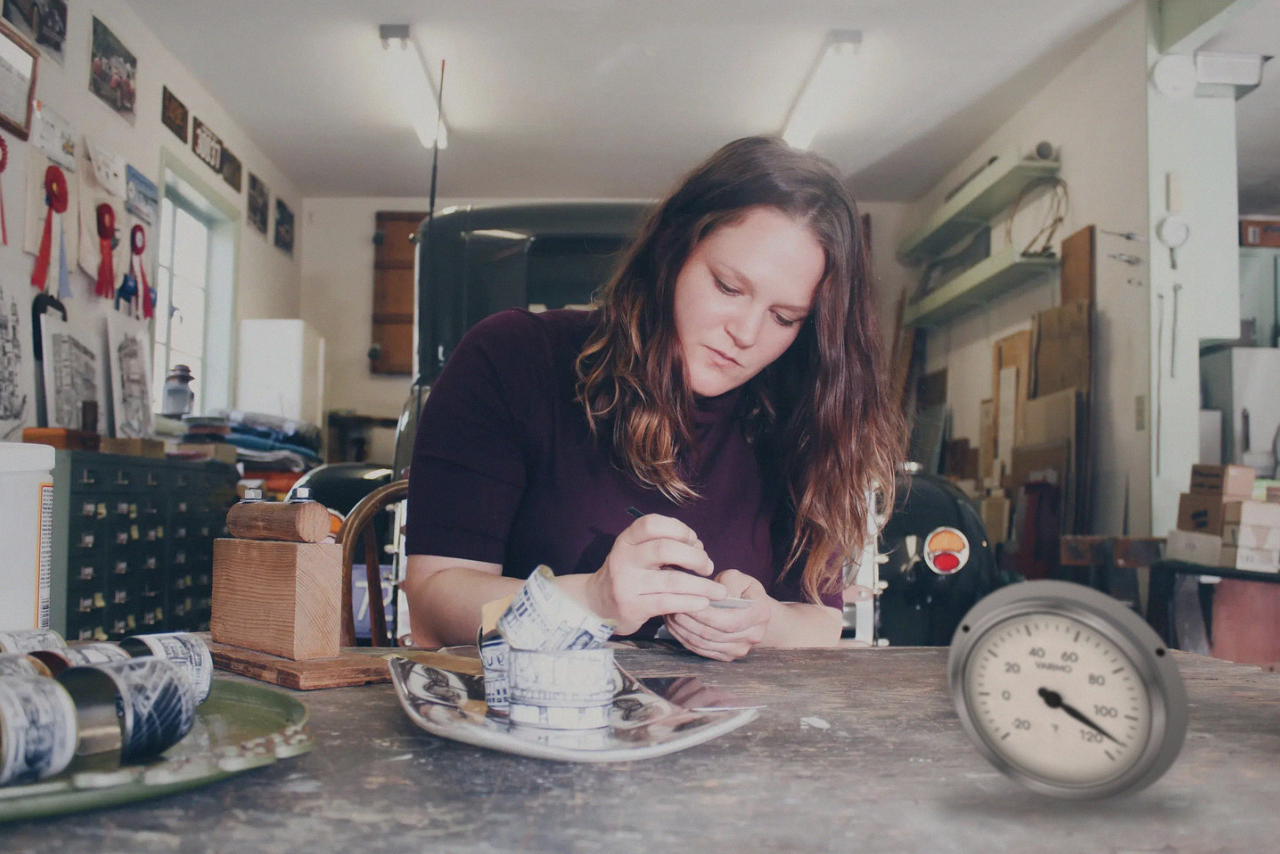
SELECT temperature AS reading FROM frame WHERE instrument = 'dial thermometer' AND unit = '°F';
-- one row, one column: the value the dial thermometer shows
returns 112 °F
